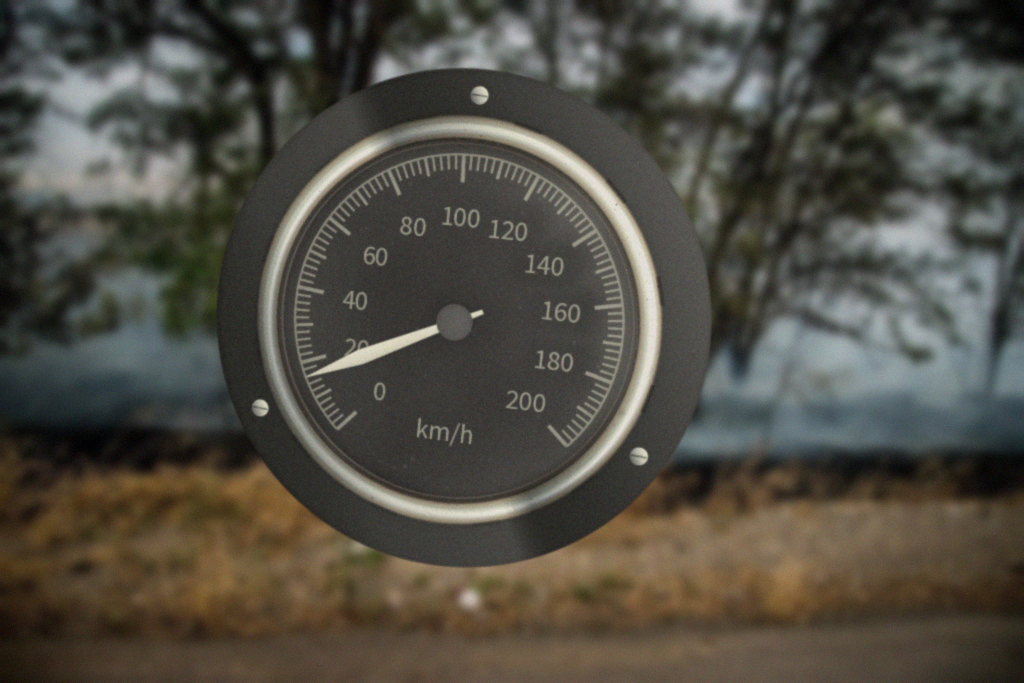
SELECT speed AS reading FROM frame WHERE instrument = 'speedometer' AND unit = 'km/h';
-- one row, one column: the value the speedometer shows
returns 16 km/h
